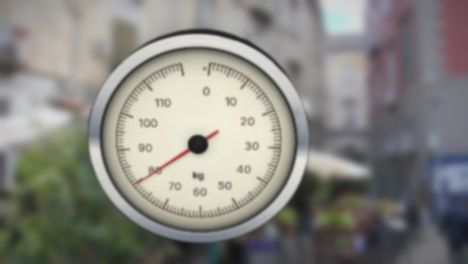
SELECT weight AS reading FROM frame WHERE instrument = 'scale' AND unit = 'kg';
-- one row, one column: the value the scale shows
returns 80 kg
